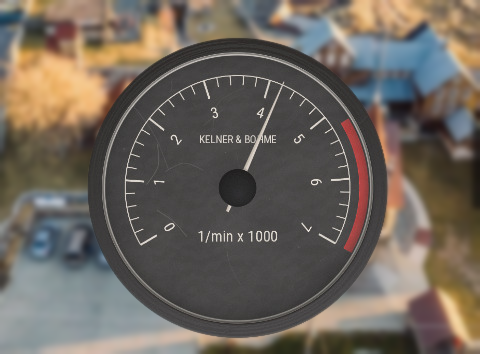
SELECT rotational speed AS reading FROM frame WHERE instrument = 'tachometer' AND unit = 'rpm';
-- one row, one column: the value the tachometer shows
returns 4200 rpm
